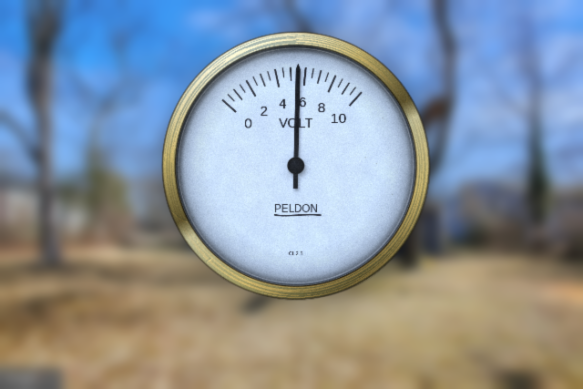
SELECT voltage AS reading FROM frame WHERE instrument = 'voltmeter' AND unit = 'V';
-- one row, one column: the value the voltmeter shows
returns 5.5 V
